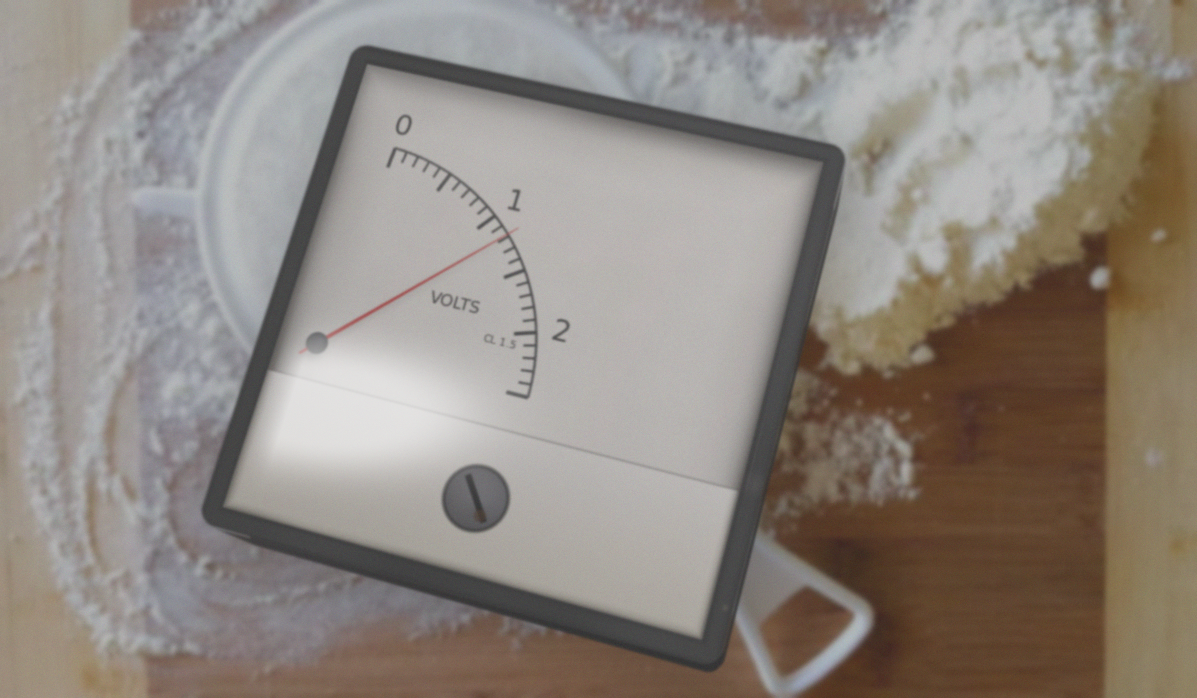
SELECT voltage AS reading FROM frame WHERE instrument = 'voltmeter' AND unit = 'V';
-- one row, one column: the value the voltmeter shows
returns 1.2 V
